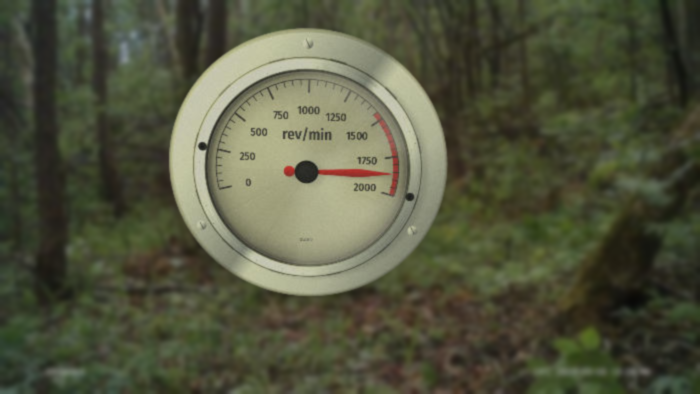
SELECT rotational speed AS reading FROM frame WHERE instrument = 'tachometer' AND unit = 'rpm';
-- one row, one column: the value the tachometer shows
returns 1850 rpm
